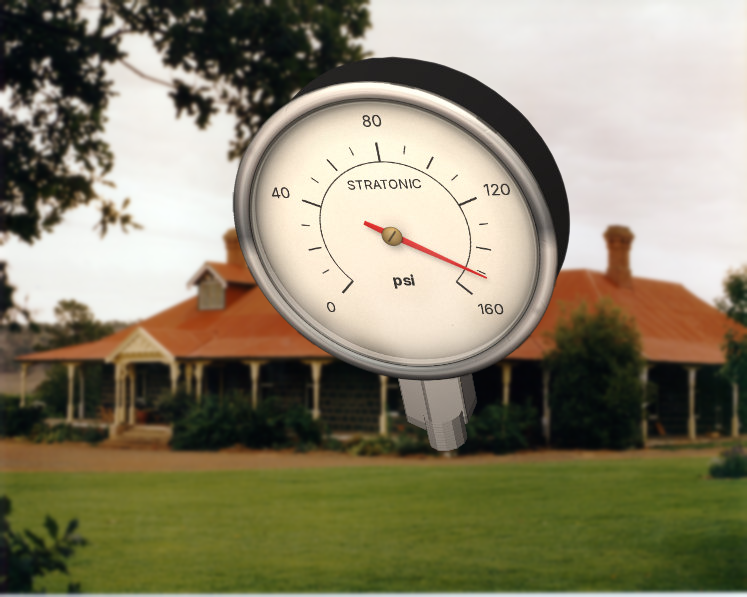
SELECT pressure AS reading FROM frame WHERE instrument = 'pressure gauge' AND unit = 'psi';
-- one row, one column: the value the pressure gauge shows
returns 150 psi
